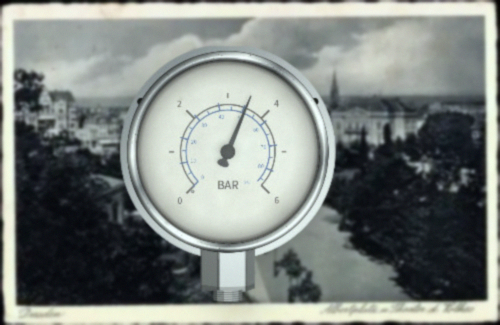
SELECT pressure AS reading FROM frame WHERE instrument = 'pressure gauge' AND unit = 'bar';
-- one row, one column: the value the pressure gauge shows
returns 3.5 bar
